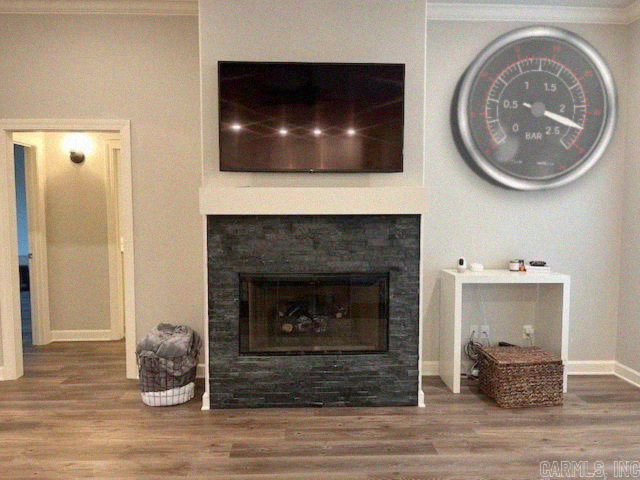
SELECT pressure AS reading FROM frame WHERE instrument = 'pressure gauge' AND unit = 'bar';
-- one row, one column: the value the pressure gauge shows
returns 2.25 bar
